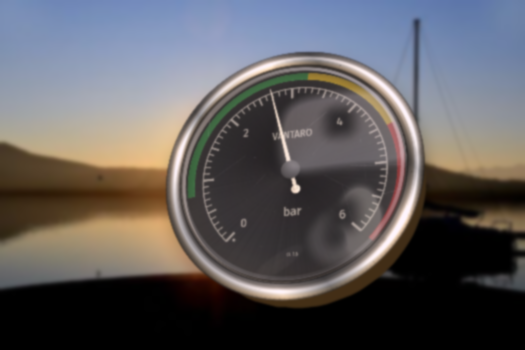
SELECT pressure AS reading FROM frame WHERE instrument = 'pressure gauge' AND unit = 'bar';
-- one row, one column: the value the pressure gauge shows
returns 2.7 bar
